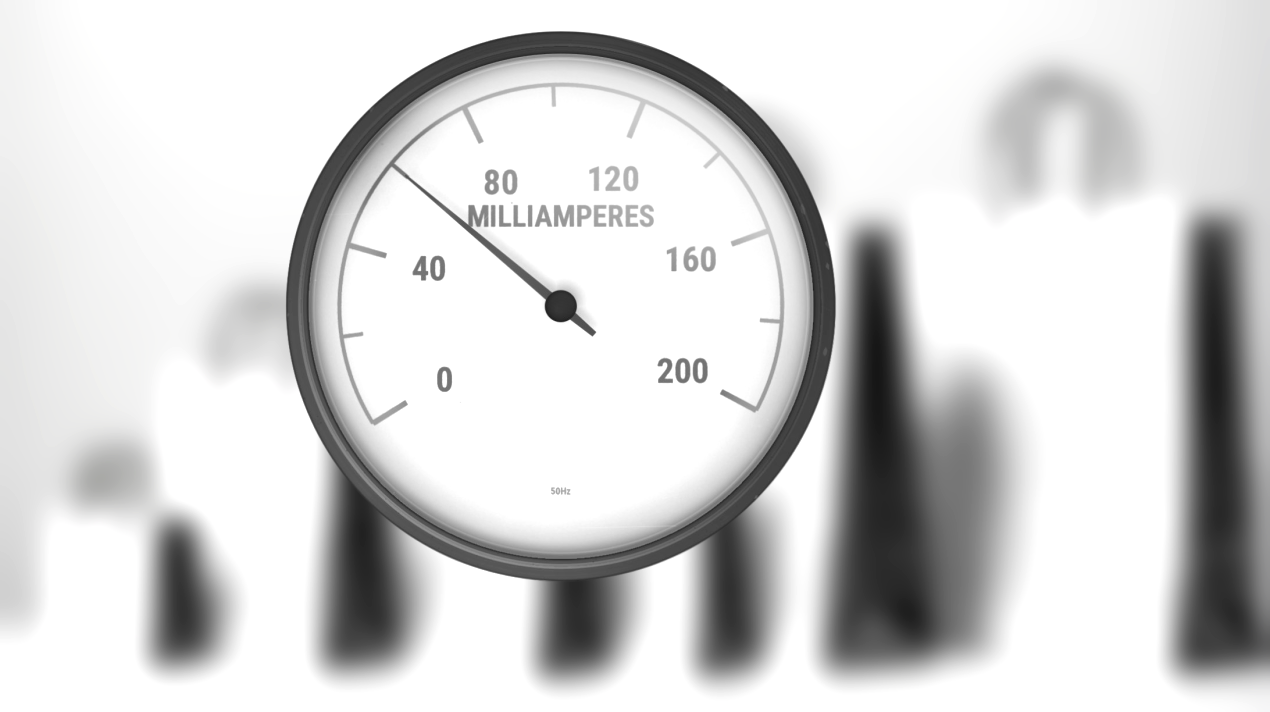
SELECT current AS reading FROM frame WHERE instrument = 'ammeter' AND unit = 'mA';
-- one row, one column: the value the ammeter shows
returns 60 mA
